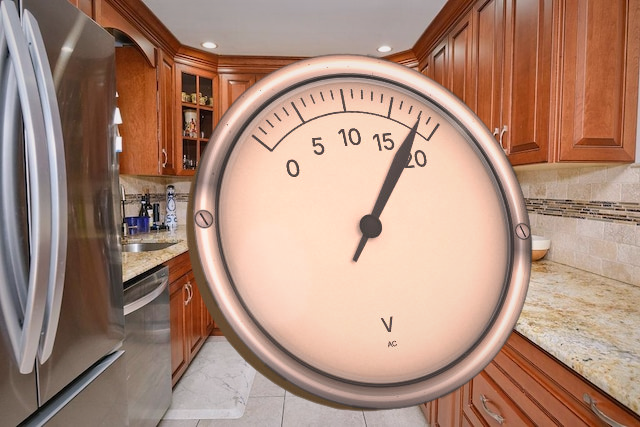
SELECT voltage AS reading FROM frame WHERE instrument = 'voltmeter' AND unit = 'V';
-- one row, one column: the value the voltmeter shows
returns 18 V
